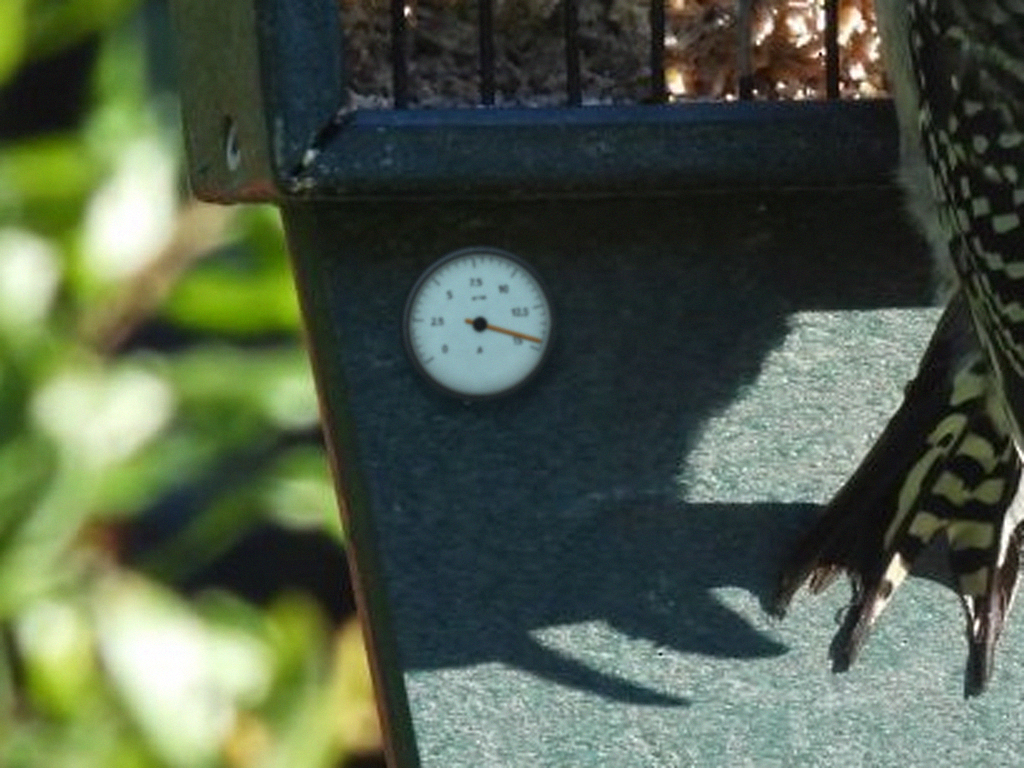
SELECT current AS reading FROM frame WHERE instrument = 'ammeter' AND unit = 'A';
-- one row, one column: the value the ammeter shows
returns 14.5 A
